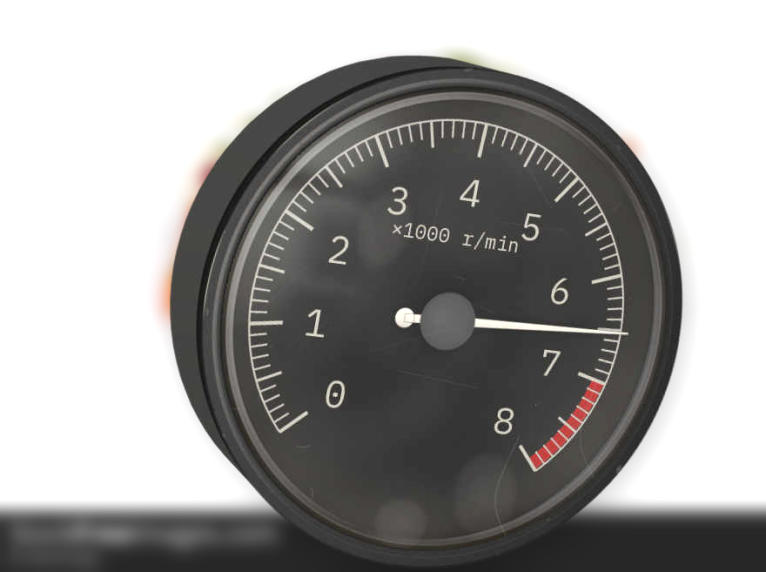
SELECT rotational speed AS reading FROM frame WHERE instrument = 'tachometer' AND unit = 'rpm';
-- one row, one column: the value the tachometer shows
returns 6500 rpm
